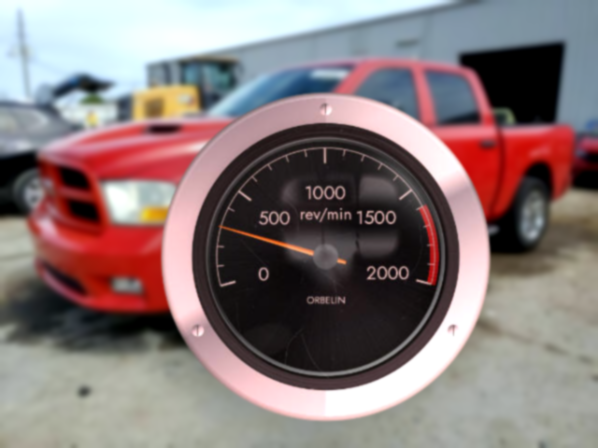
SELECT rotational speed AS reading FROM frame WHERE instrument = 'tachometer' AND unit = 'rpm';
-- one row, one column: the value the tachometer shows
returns 300 rpm
